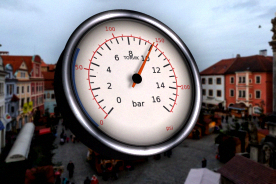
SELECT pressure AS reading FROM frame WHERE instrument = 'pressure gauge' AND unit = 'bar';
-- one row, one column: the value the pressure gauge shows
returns 10 bar
